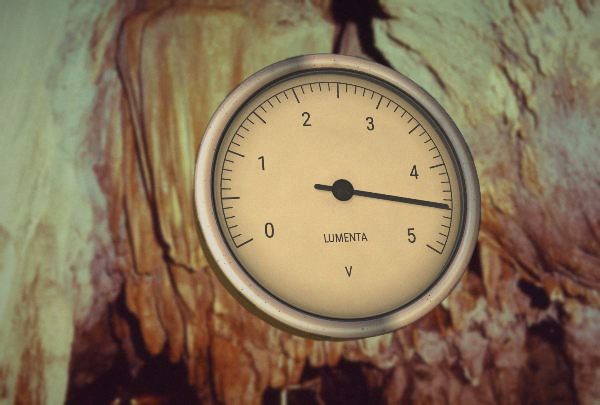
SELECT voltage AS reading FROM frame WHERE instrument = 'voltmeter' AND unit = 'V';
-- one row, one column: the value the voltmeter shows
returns 4.5 V
